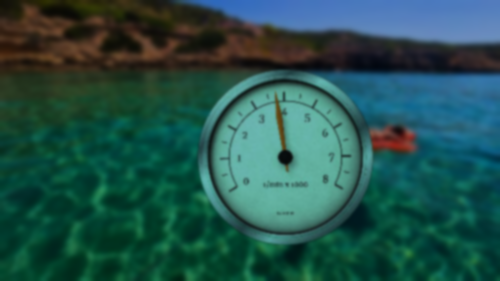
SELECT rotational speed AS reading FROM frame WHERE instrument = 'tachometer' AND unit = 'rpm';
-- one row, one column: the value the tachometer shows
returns 3750 rpm
